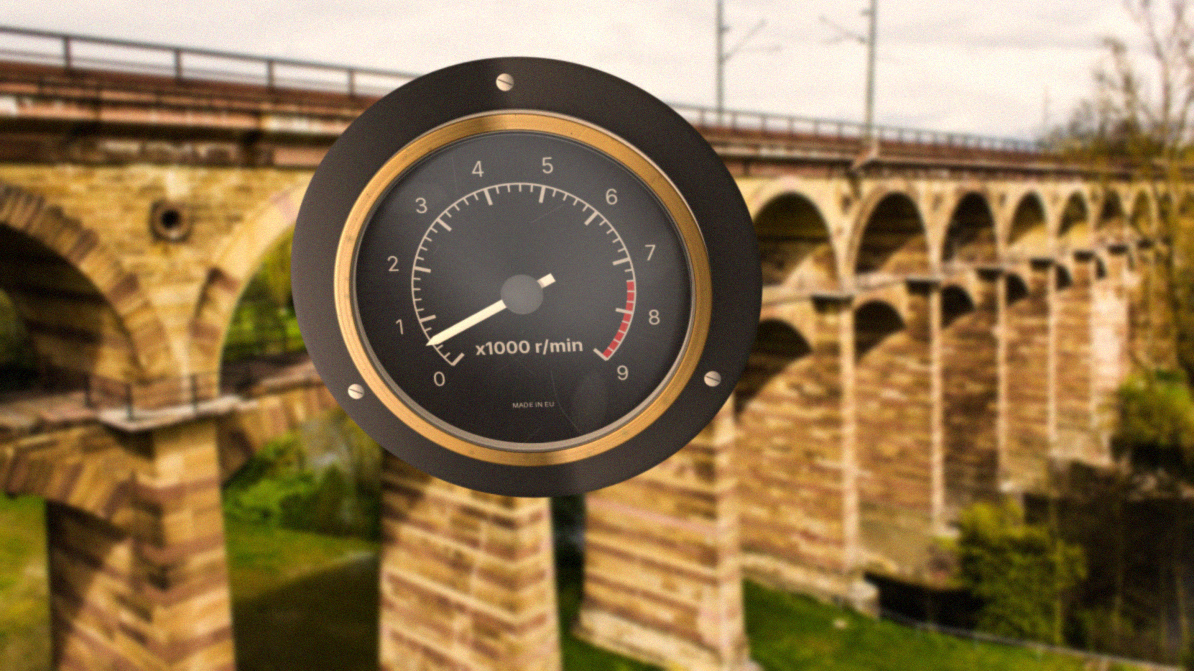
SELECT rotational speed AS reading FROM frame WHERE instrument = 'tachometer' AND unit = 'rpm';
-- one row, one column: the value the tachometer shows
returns 600 rpm
